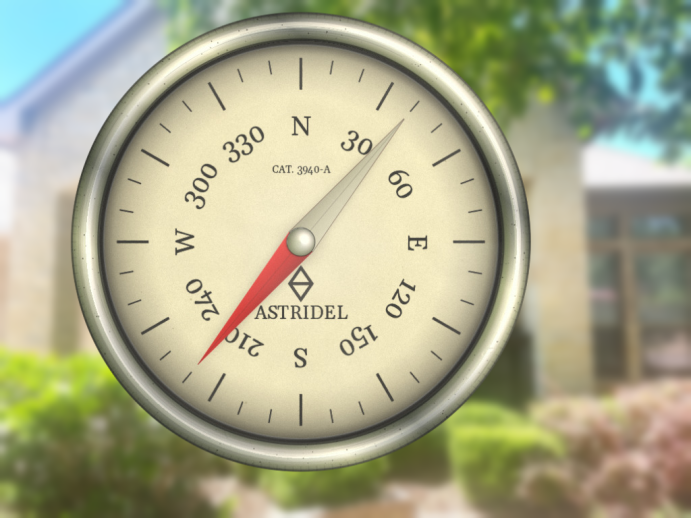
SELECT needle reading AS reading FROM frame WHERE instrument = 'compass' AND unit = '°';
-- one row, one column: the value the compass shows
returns 220 °
